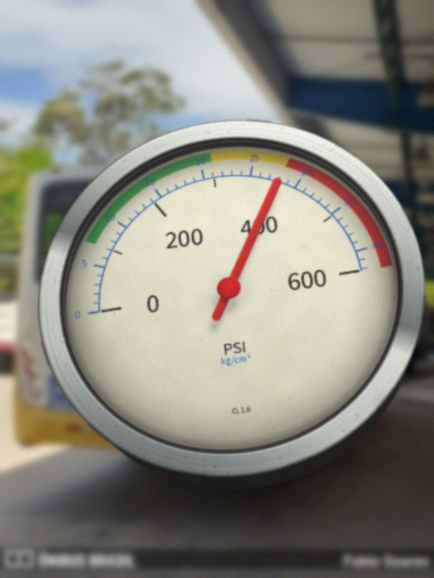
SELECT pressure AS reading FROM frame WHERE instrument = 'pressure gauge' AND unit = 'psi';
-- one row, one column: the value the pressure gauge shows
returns 400 psi
